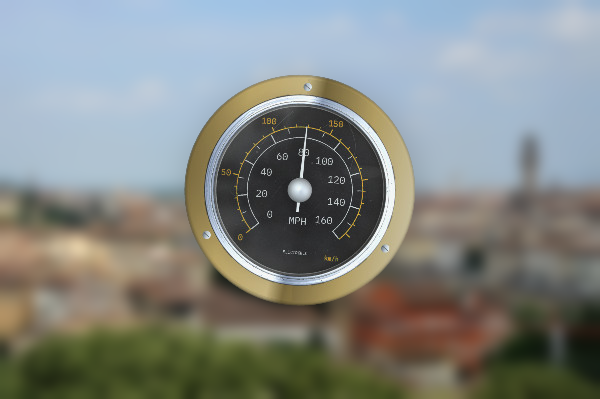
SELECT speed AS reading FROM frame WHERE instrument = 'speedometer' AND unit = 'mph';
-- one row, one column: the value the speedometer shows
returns 80 mph
